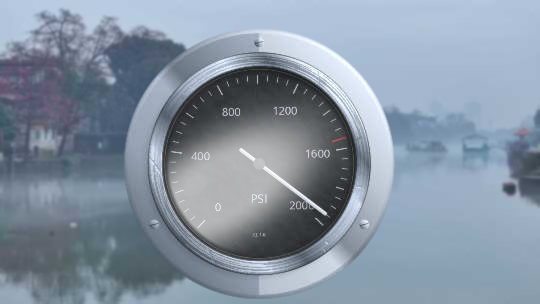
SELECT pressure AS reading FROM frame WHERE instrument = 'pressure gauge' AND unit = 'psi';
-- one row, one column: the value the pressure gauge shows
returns 1950 psi
